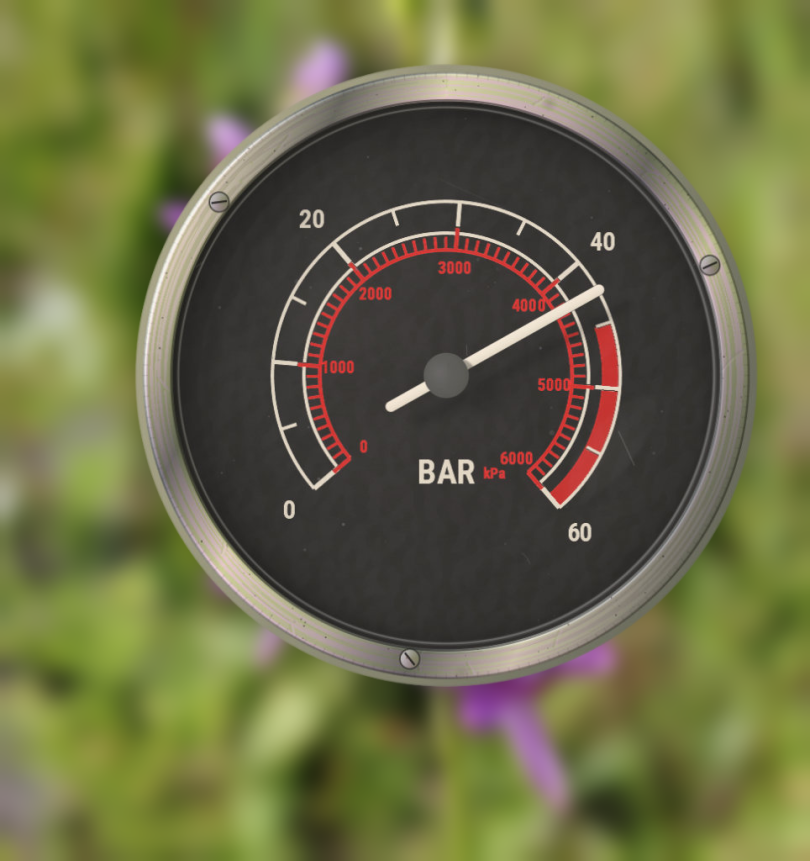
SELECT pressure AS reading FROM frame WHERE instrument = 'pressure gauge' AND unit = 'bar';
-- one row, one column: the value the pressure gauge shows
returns 42.5 bar
